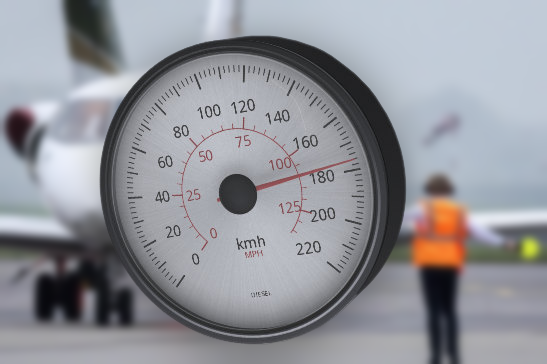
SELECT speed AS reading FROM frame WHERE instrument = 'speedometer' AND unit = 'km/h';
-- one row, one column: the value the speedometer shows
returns 176 km/h
